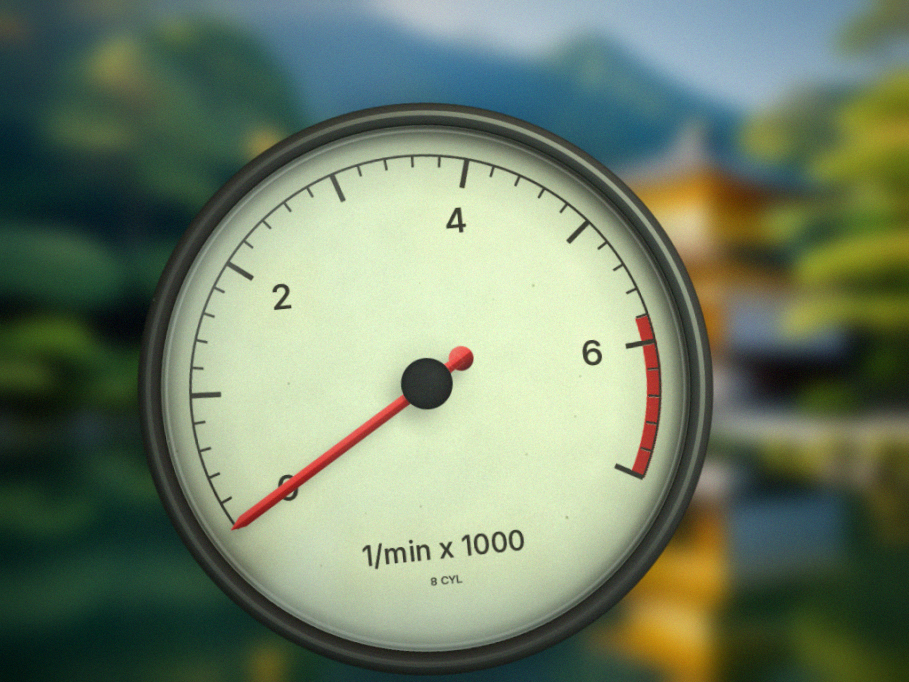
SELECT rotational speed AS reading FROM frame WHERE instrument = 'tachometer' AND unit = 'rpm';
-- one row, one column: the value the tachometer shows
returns 0 rpm
